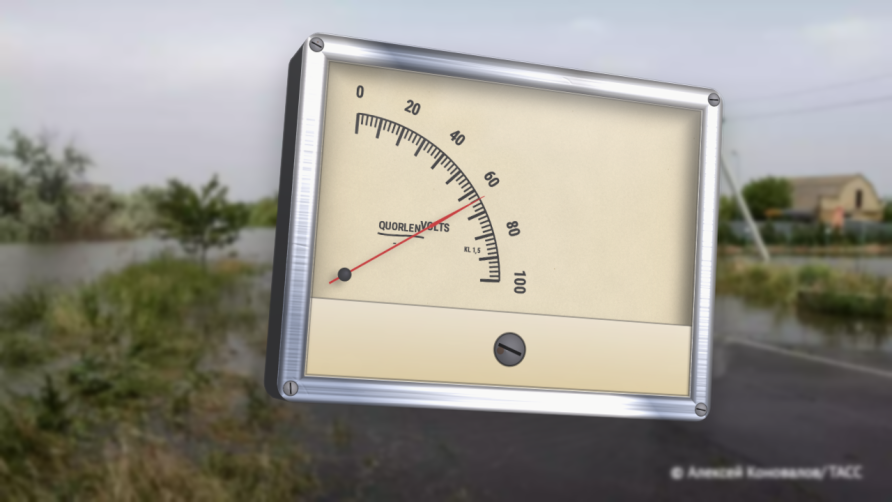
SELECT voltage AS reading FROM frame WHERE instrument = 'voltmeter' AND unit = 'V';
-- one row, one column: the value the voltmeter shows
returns 64 V
